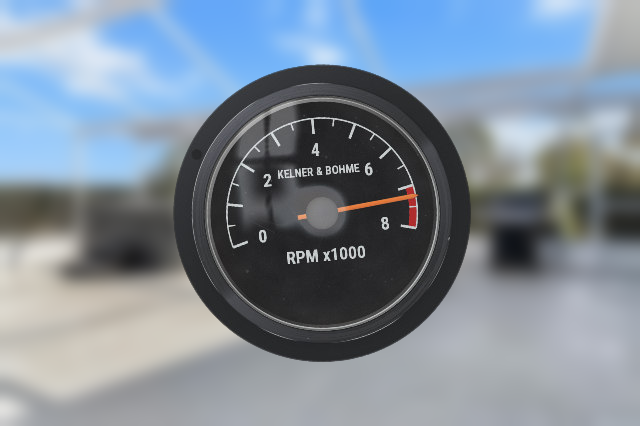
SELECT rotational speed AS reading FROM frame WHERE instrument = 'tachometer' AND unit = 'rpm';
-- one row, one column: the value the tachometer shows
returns 7250 rpm
